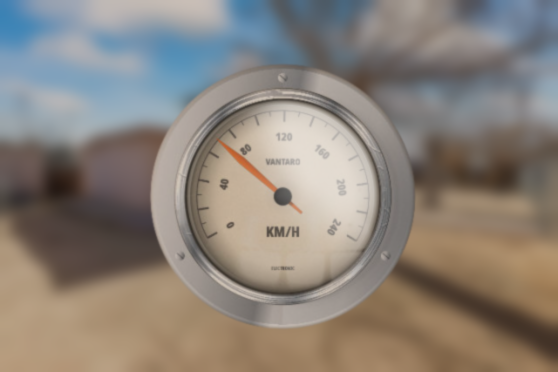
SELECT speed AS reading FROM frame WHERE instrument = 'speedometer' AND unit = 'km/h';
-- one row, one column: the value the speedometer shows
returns 70 km/h
